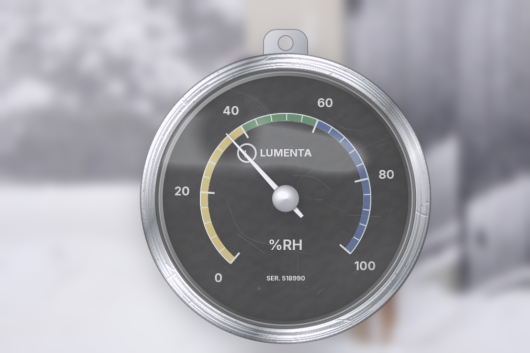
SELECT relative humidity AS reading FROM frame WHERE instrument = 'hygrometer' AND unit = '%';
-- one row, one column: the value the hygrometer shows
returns 36 %
